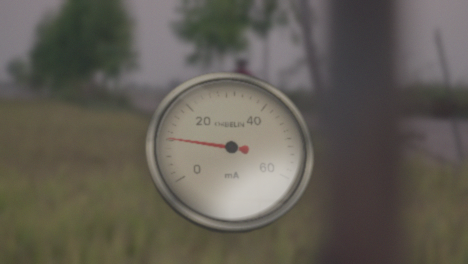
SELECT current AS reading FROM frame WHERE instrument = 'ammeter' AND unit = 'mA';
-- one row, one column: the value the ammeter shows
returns 10 mA
